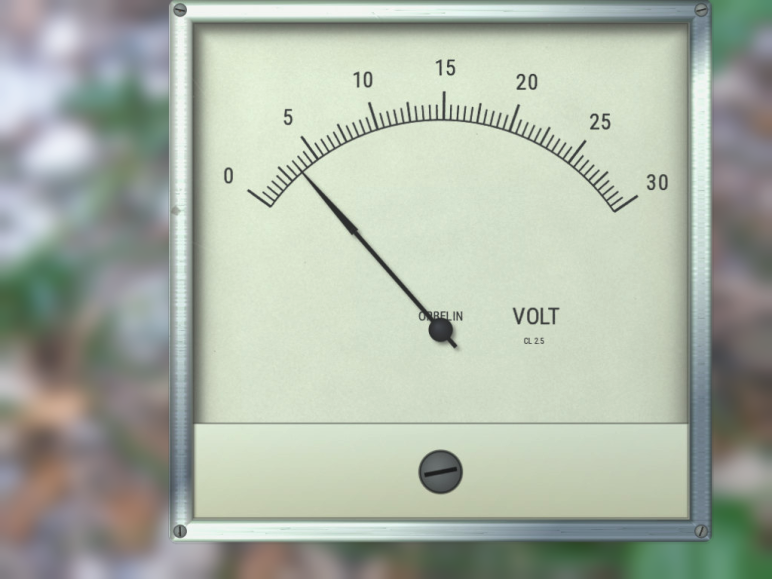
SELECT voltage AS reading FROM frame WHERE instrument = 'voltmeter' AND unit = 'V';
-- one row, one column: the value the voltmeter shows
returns 3.5 V
